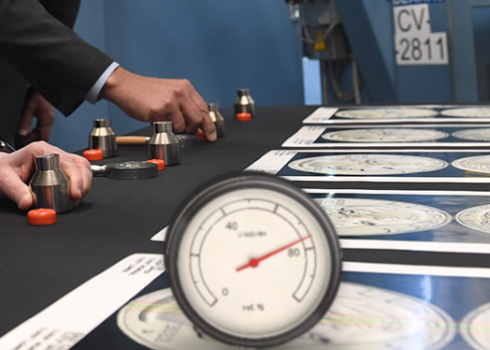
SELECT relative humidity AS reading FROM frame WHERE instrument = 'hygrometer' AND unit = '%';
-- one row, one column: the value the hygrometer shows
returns 75 %
